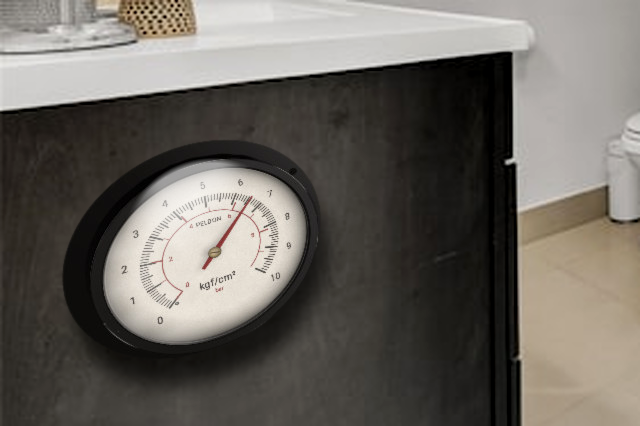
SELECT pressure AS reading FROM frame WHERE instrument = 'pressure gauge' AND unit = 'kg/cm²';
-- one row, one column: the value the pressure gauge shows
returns 6.5 kg/cm²
